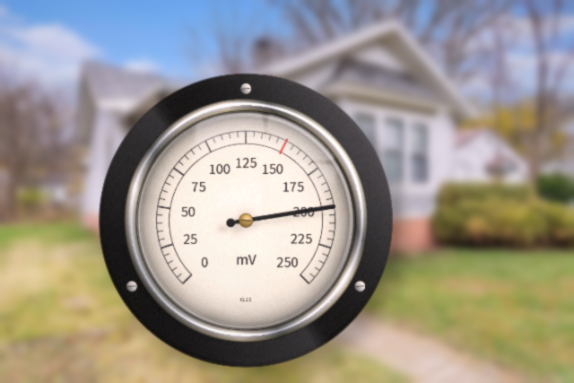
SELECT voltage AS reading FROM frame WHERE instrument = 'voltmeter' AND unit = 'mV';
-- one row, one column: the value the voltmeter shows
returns 200 mV
